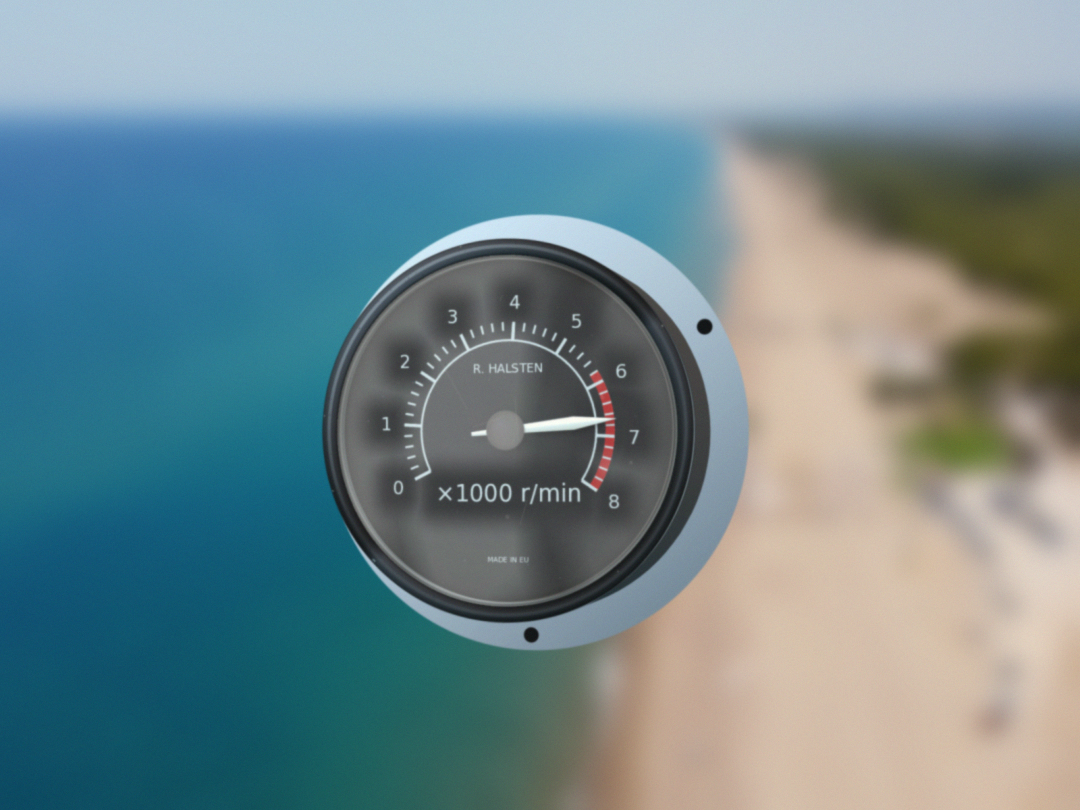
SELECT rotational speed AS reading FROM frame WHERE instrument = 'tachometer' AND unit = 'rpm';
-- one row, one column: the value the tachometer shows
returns 6700 rpm
